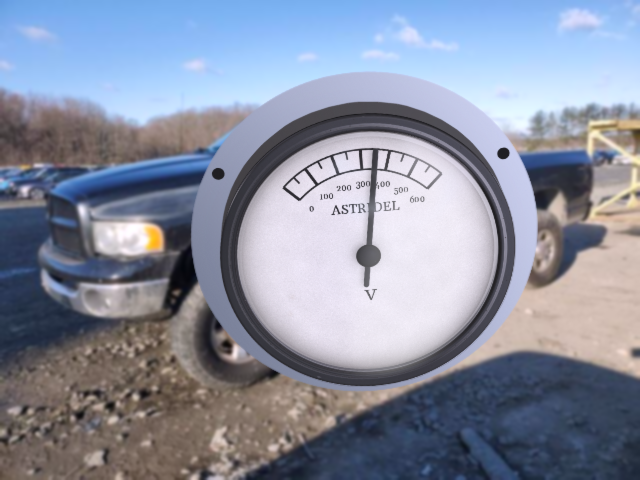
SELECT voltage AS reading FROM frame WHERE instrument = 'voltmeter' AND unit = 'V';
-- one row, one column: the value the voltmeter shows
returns 350 V
